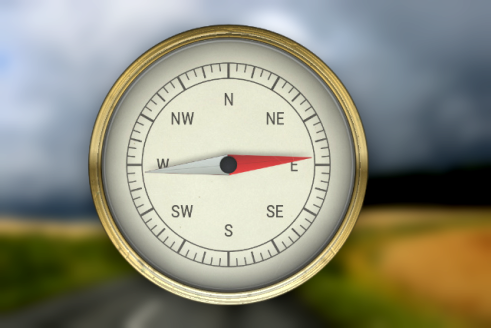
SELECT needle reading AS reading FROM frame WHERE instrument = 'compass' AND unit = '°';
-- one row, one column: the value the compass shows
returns 85 °
